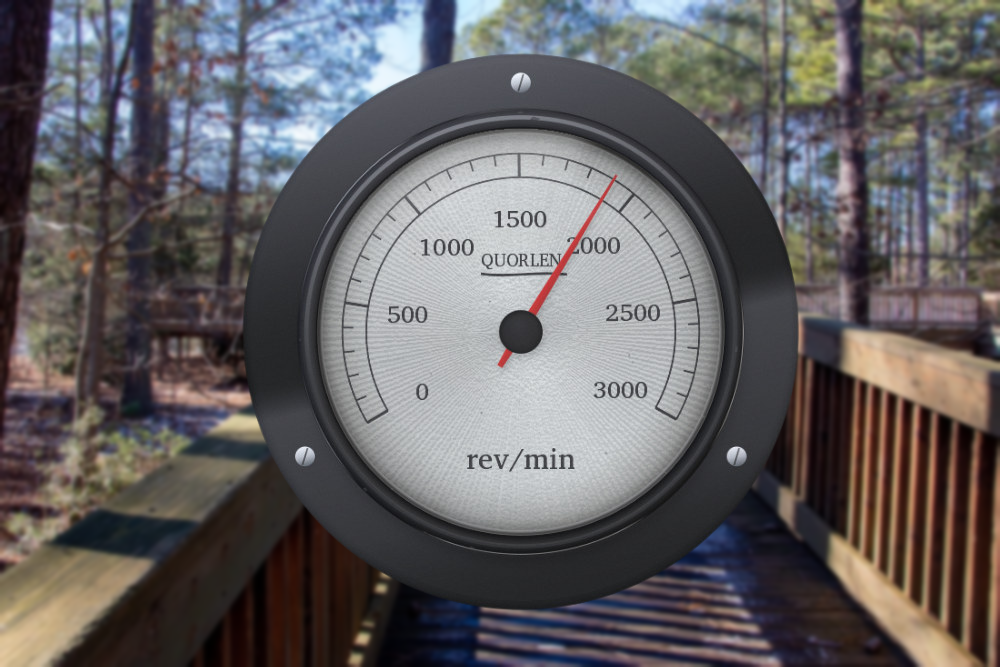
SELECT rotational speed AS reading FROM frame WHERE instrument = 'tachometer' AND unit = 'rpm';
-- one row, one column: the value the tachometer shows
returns 1900 rpm
